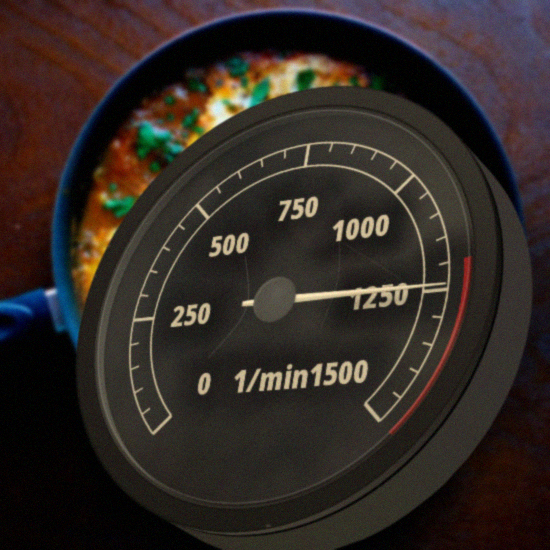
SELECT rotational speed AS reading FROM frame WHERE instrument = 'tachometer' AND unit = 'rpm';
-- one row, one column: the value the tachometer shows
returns 1250 rpm
